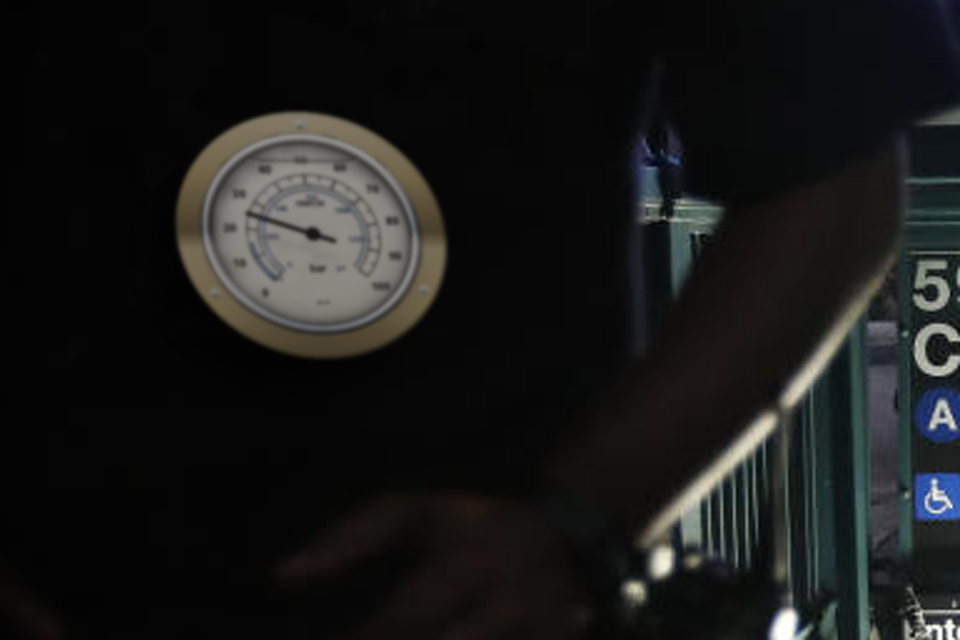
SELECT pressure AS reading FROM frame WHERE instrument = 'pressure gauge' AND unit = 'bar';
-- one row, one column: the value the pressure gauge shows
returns 25 bar
